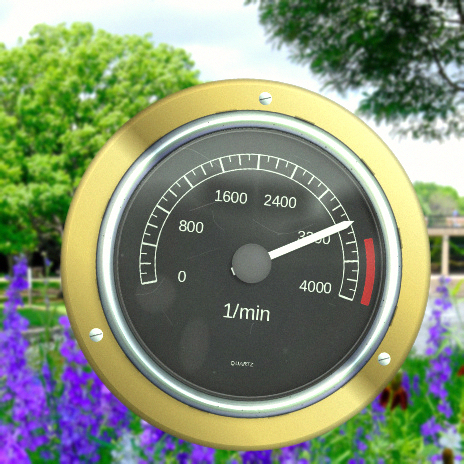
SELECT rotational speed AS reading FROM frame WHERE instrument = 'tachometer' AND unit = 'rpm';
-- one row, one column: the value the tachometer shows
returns 3200 rpm
